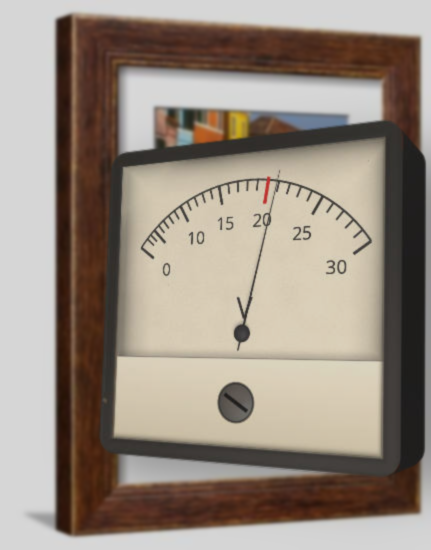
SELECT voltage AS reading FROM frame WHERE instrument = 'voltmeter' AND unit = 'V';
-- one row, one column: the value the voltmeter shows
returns 21 V
